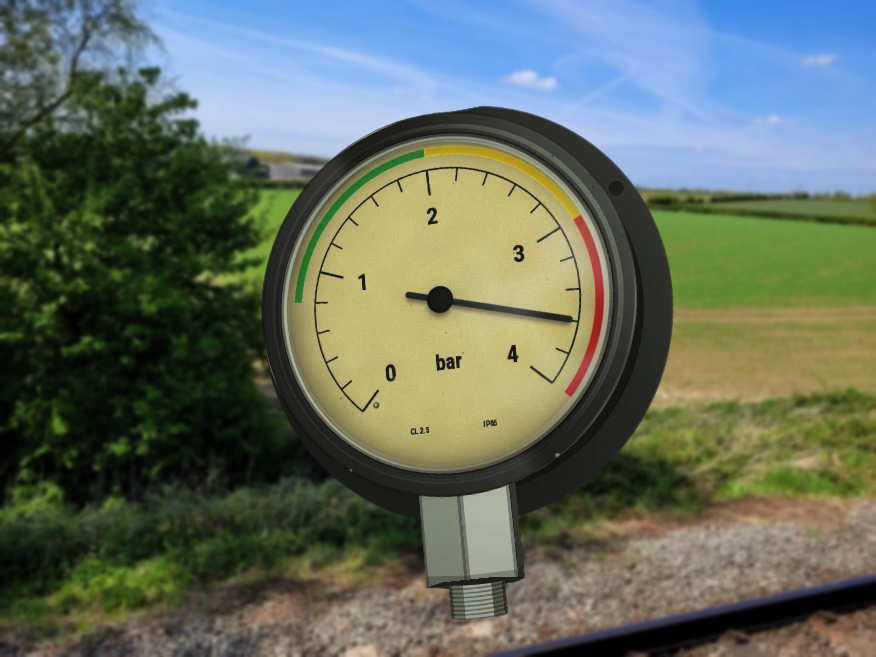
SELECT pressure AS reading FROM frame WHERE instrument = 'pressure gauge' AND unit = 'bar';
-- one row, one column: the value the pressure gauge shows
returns 3.6 bar
